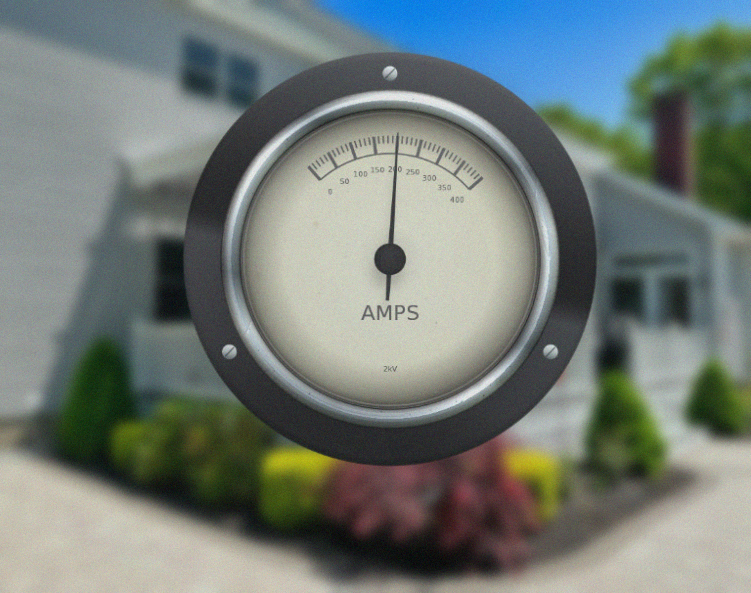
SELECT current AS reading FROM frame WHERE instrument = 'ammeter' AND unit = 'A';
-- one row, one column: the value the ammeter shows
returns 200 A
